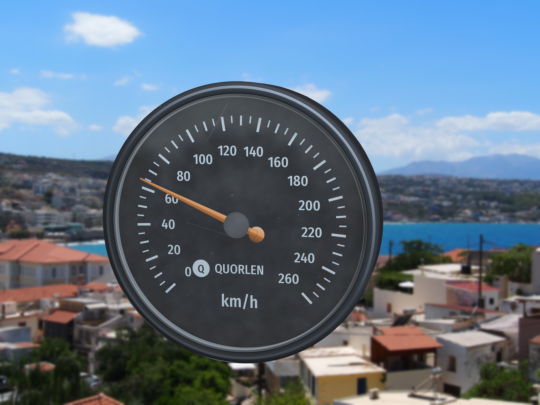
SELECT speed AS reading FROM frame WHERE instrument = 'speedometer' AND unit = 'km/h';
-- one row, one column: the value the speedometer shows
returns 65 km/h
